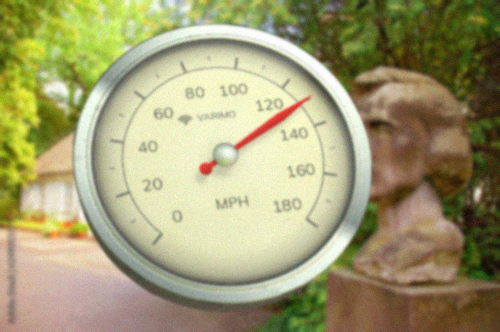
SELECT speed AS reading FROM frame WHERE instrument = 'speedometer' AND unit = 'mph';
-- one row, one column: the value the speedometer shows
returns 130 mph
